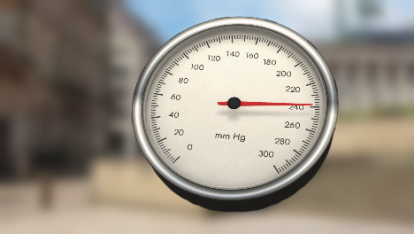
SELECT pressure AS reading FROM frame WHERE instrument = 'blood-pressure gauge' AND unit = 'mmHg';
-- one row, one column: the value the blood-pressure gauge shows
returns 240 mmHg
